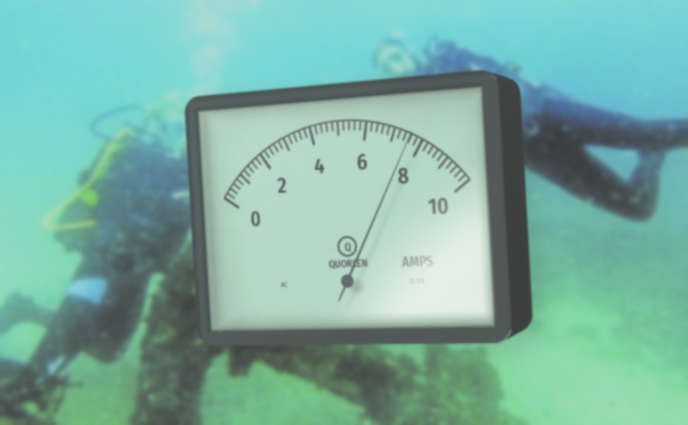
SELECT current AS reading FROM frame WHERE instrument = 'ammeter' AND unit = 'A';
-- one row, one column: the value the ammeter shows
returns 7.6 A
